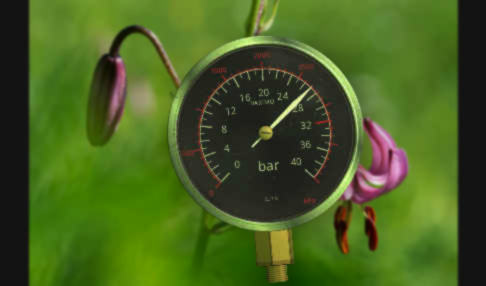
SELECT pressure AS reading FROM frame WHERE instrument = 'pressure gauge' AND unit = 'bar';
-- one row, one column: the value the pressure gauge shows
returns 27 bar
